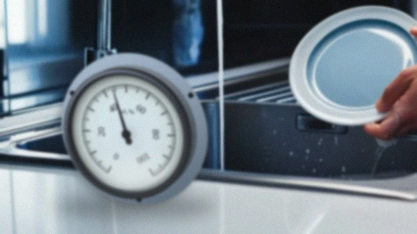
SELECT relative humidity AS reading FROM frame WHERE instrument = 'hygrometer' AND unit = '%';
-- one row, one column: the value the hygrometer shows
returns 45 %
